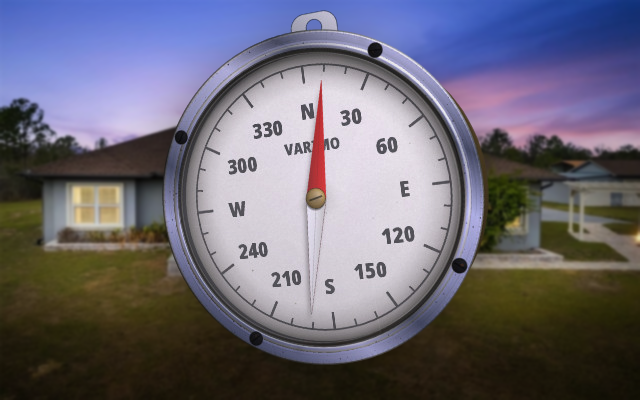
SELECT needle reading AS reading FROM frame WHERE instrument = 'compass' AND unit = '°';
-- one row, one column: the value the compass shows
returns 10 °
